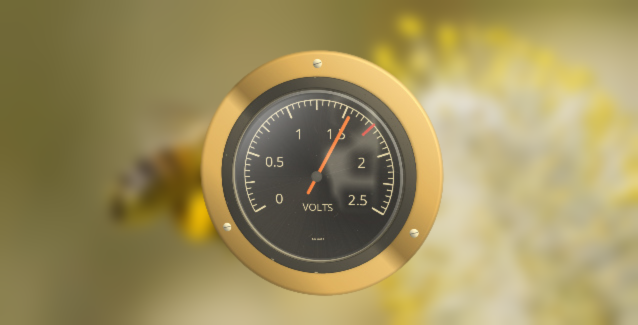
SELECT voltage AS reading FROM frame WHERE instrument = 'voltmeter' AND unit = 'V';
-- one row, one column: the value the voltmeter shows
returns 1.55 V
